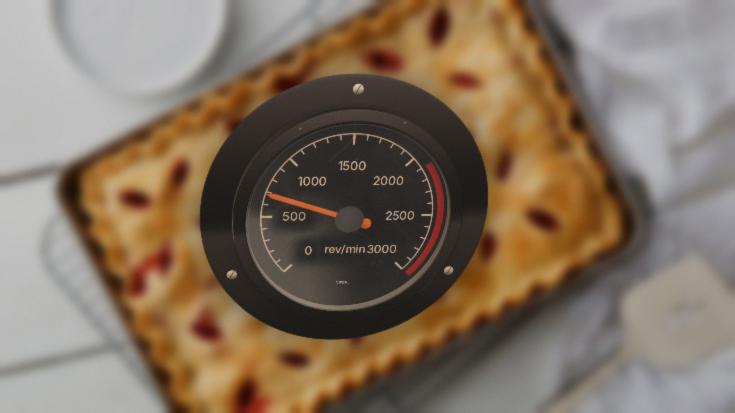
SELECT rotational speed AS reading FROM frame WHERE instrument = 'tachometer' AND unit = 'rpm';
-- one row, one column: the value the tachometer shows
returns 700 rpm
